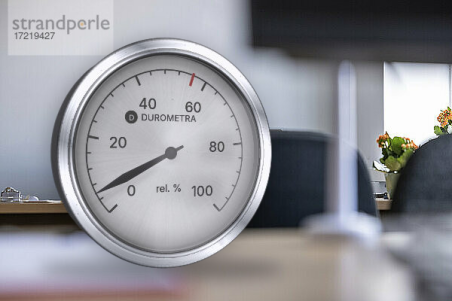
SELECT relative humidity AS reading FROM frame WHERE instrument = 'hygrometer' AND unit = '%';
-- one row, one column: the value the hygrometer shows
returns 6 %
